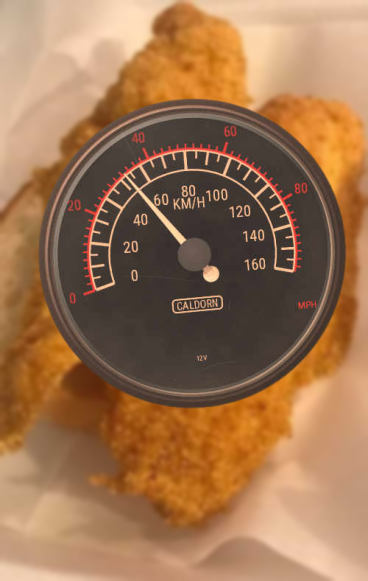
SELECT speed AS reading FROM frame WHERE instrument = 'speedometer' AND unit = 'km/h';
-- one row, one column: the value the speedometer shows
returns 52.5 km/h
